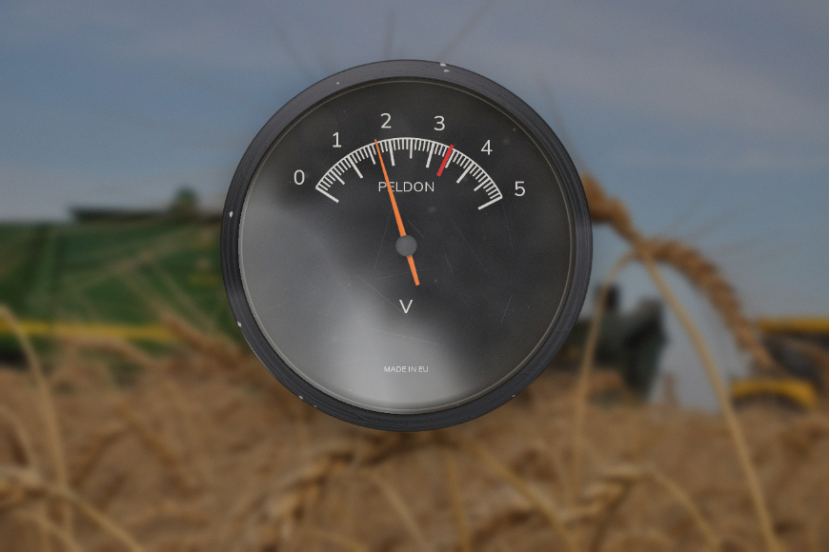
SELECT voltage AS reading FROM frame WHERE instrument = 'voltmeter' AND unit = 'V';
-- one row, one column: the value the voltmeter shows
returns 1.7 V
